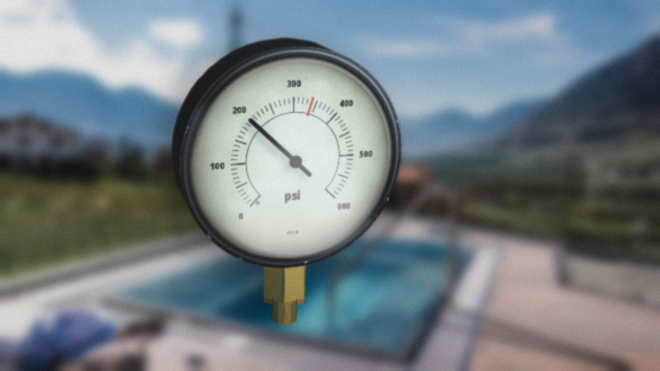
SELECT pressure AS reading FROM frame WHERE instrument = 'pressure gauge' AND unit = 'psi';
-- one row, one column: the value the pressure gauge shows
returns 200 psi
